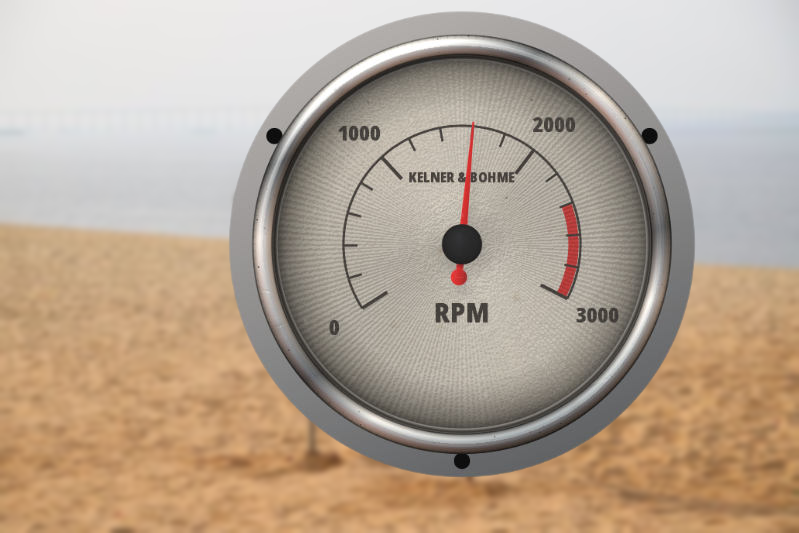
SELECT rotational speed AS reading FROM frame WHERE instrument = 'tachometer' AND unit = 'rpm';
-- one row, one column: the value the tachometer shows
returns 1600 rpm
